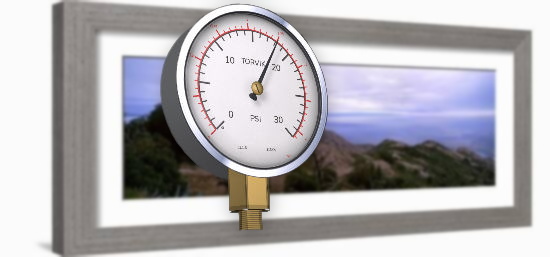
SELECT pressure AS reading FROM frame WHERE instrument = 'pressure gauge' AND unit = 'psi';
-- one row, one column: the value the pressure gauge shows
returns 18 psi
